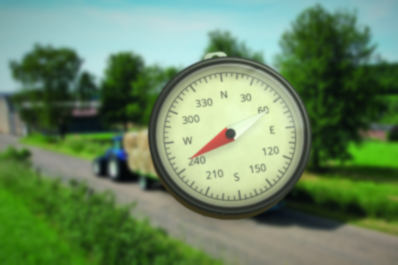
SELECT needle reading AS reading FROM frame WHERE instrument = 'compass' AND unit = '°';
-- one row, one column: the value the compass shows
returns 245 °
